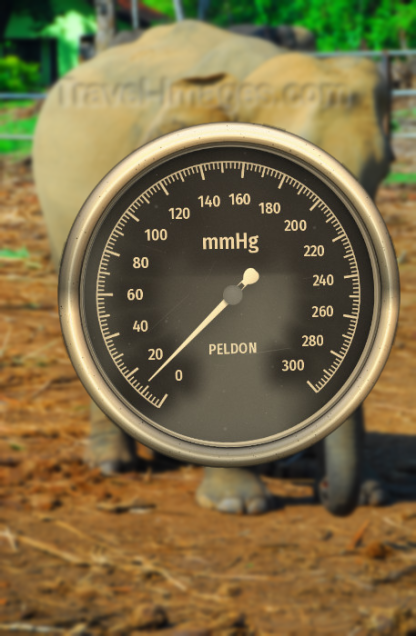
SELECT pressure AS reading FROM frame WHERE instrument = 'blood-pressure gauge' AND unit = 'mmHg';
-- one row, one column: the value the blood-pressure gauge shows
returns 12 mmHg
